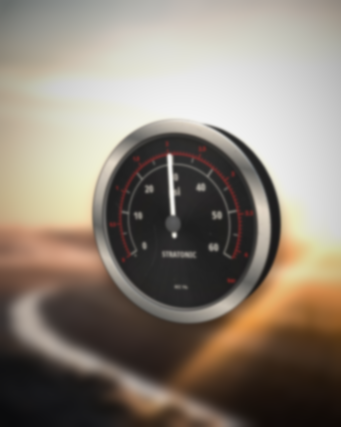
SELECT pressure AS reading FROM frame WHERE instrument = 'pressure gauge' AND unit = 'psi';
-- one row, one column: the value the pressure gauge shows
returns 30 psi
